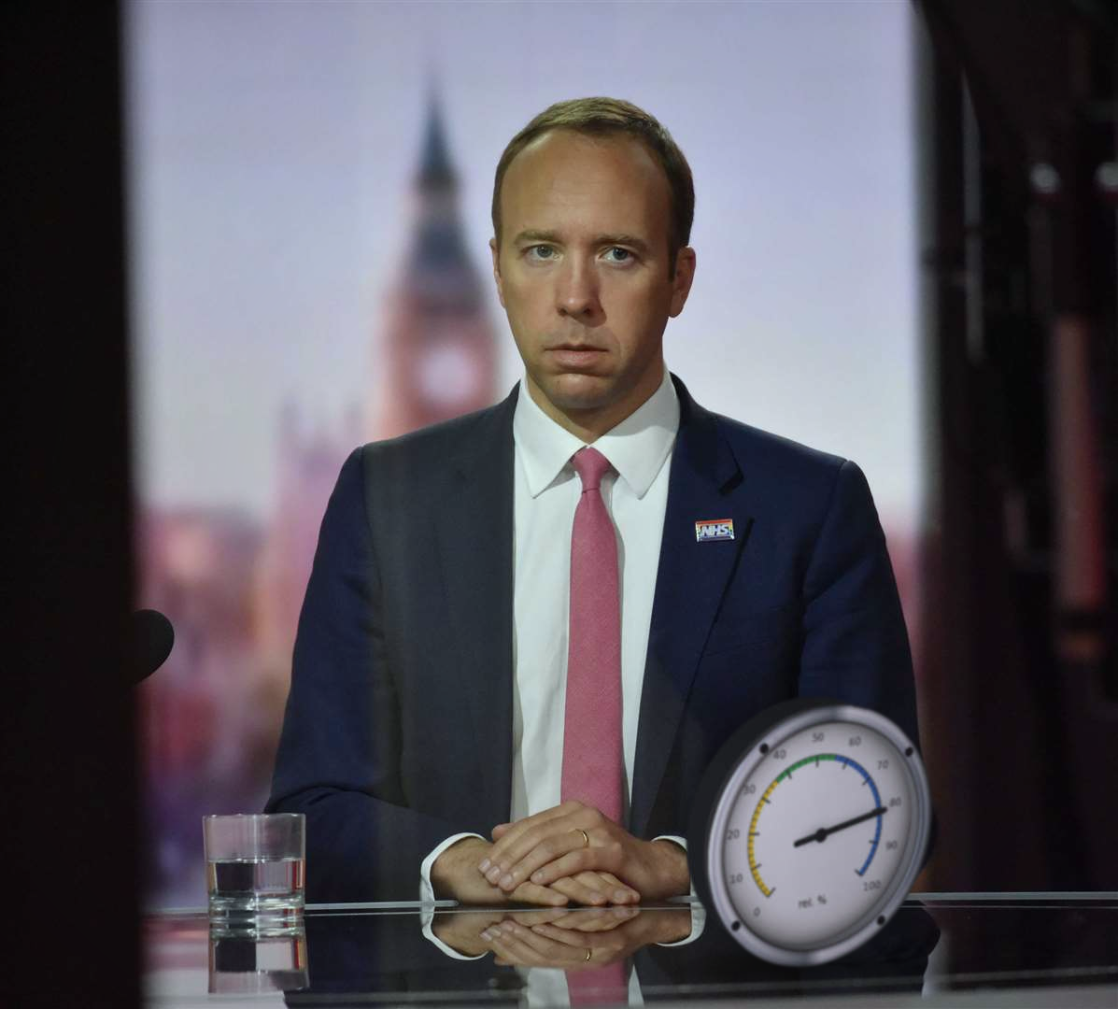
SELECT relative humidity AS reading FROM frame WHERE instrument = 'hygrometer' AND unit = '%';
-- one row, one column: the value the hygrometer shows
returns 80 %
